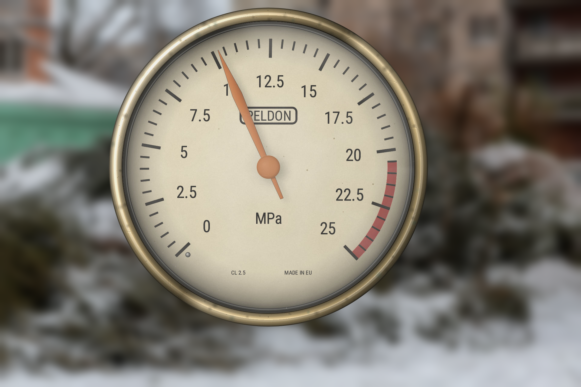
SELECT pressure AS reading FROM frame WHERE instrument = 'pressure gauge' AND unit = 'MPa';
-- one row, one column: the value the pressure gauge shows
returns 10.25 MPa
